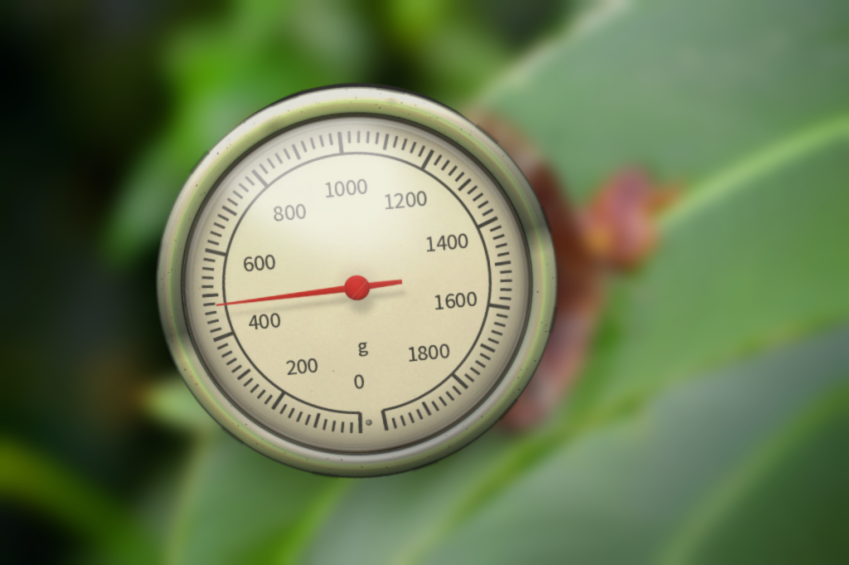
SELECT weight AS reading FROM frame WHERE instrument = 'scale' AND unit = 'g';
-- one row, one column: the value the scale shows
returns 480 g
